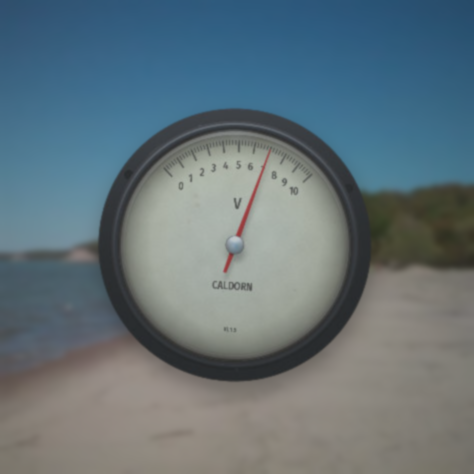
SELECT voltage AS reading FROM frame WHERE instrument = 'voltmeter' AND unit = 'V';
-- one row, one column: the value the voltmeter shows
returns 7 V
